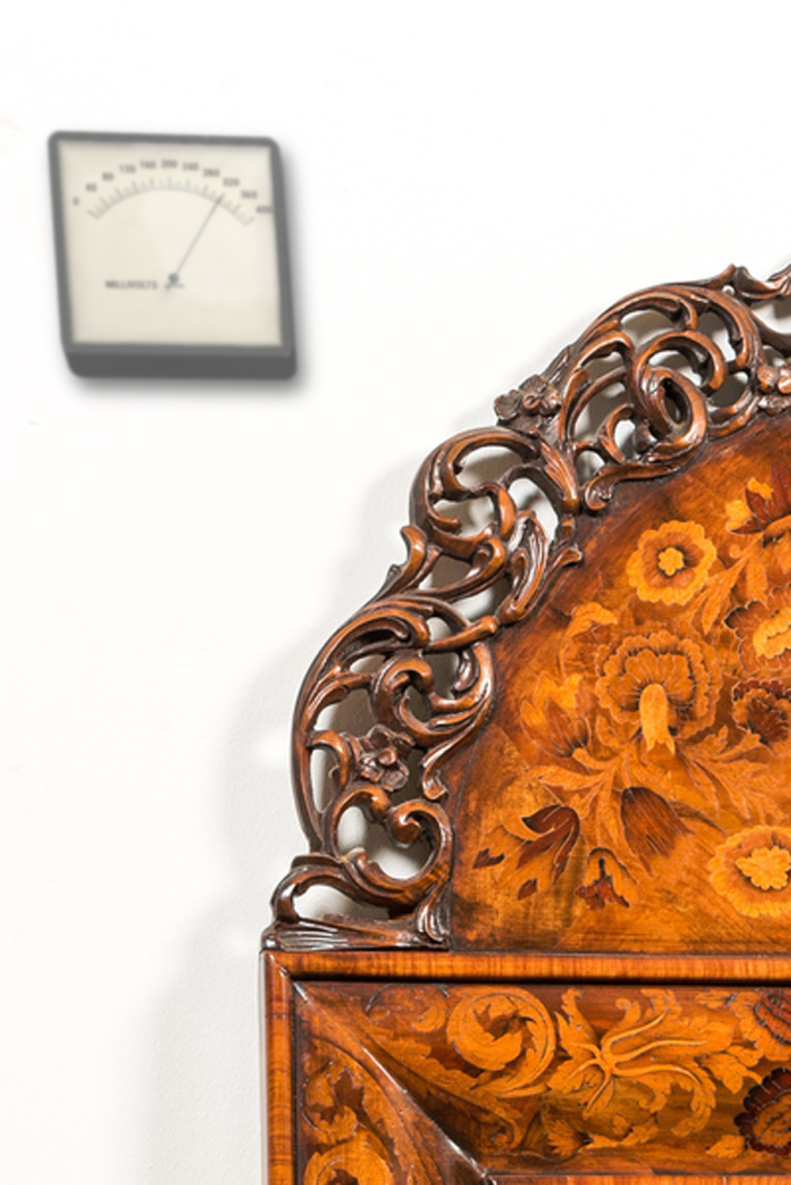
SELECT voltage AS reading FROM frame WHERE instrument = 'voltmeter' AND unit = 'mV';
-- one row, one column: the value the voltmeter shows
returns 320 mV
